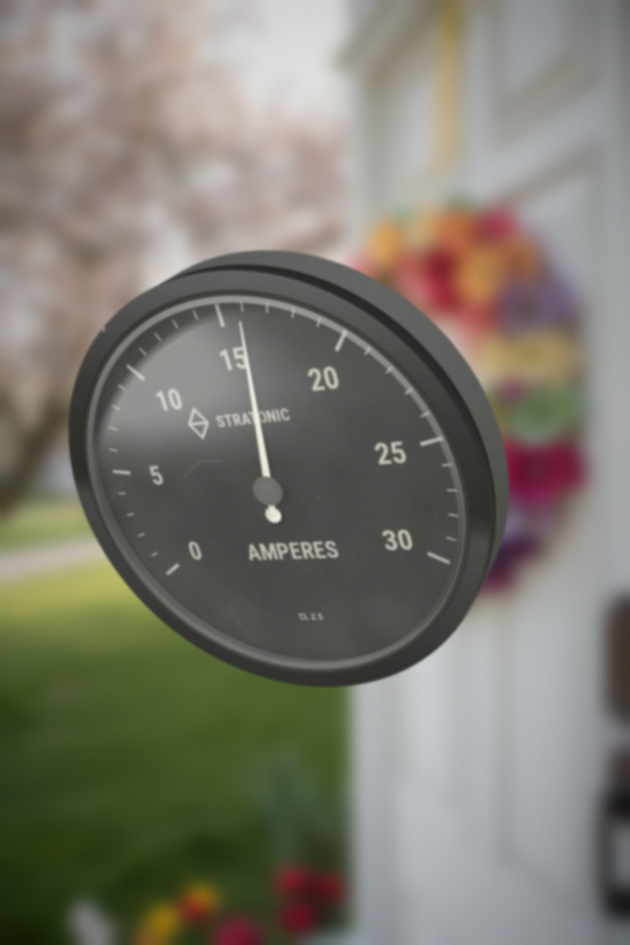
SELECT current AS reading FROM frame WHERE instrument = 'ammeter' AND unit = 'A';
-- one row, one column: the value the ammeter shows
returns 16 A
